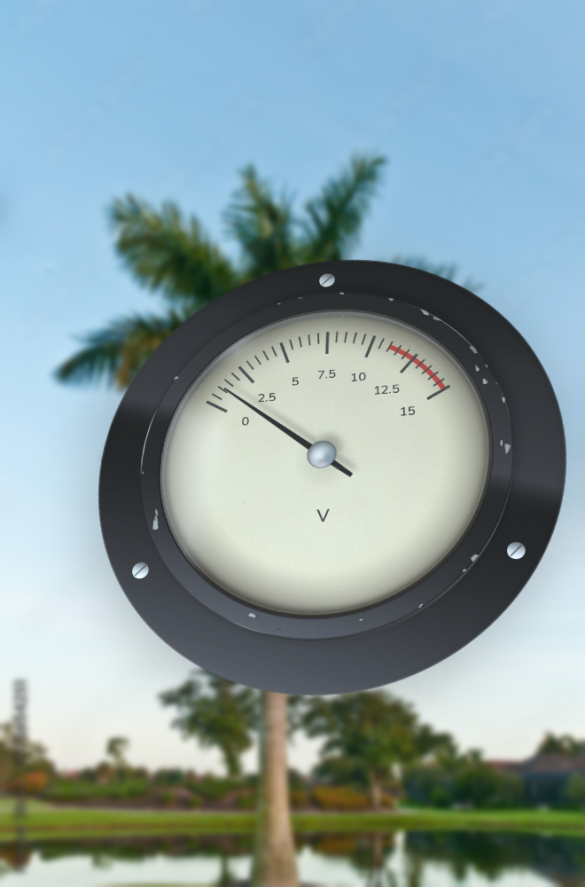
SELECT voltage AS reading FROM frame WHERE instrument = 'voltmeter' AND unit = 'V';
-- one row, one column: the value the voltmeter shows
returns 1 V
